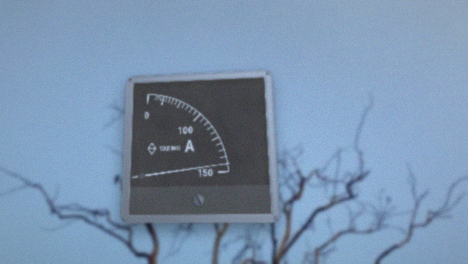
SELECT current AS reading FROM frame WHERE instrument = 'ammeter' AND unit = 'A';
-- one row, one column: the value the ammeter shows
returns 145 A
